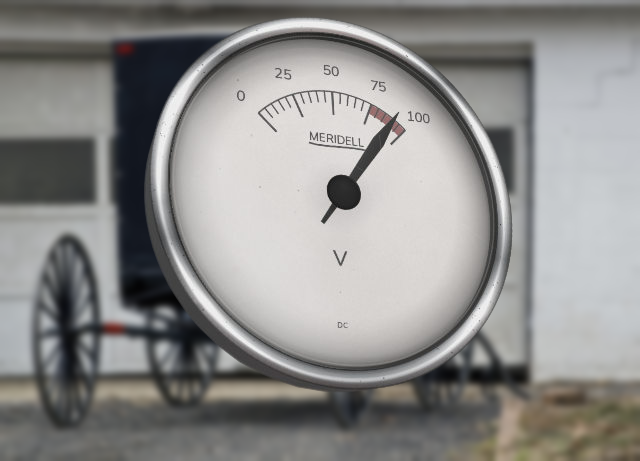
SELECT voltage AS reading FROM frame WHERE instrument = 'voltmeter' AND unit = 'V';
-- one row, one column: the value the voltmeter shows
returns 90 V
